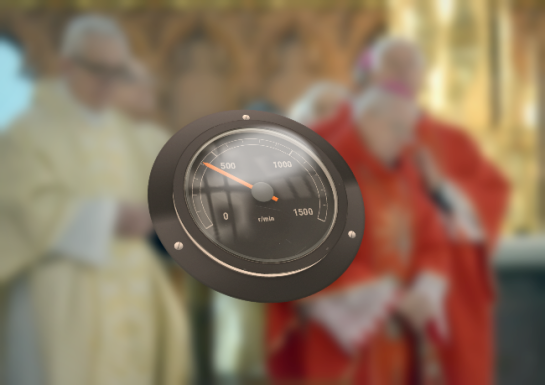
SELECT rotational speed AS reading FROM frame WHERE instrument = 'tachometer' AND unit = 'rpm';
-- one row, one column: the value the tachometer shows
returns 400 rpm
